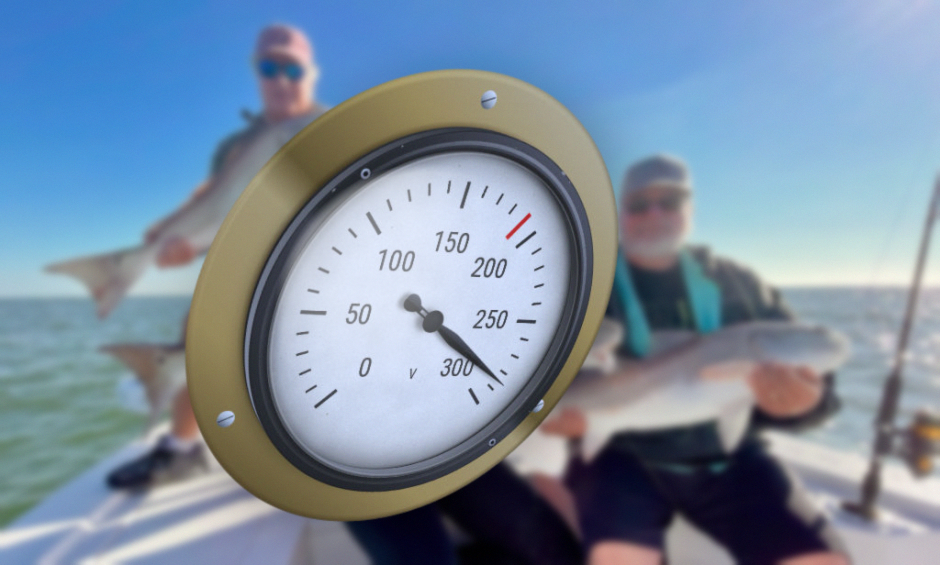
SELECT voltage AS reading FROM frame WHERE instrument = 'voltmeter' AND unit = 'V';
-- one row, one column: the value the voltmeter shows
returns 285 V
